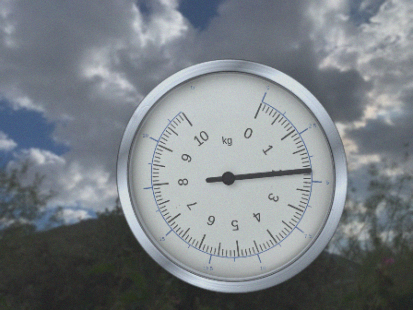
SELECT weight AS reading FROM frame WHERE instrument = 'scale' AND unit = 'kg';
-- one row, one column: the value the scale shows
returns 2 kg
